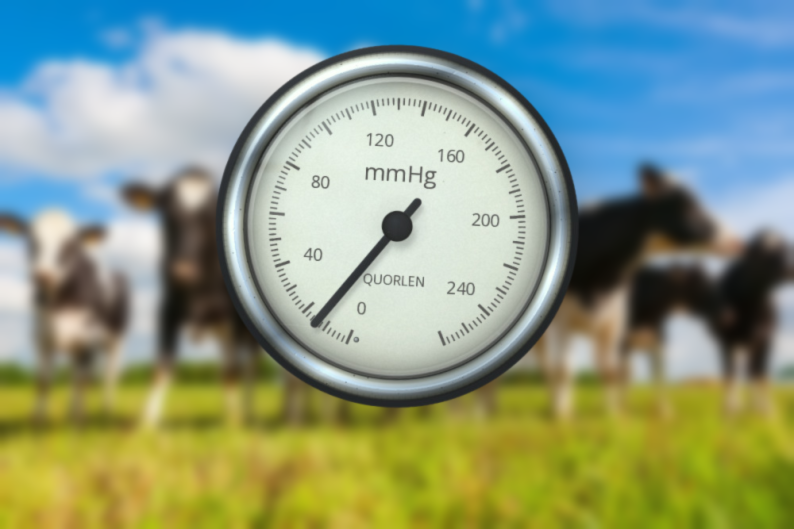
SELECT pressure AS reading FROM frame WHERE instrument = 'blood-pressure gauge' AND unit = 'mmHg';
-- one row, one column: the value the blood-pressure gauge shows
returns 14 mmHg
